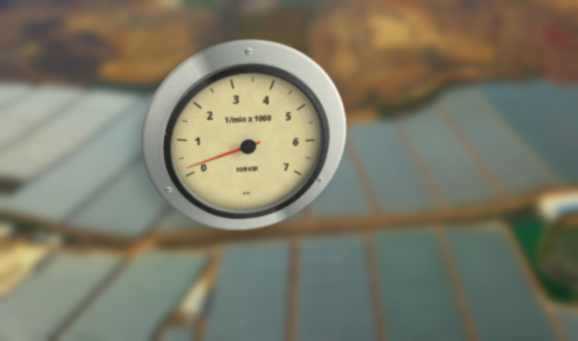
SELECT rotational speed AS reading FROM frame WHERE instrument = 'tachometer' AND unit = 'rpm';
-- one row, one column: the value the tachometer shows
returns 250 rpm
